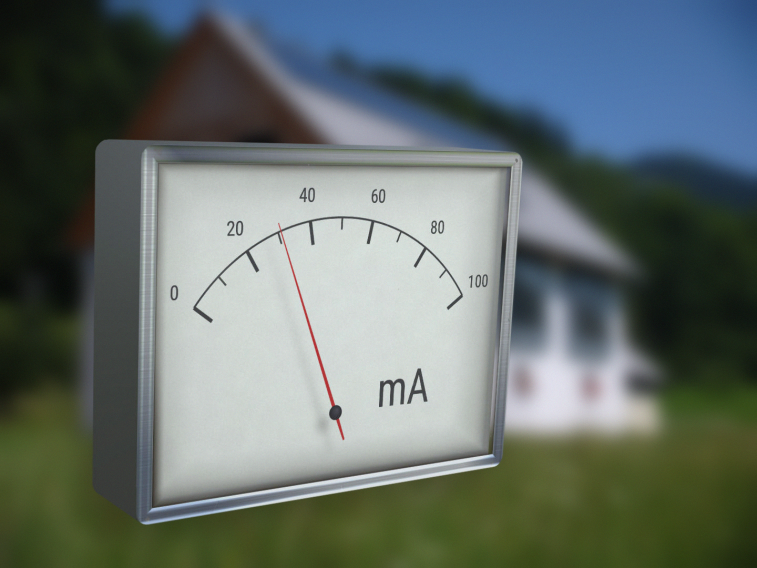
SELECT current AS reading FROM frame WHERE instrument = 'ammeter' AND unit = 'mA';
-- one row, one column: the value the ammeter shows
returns 30 mA
